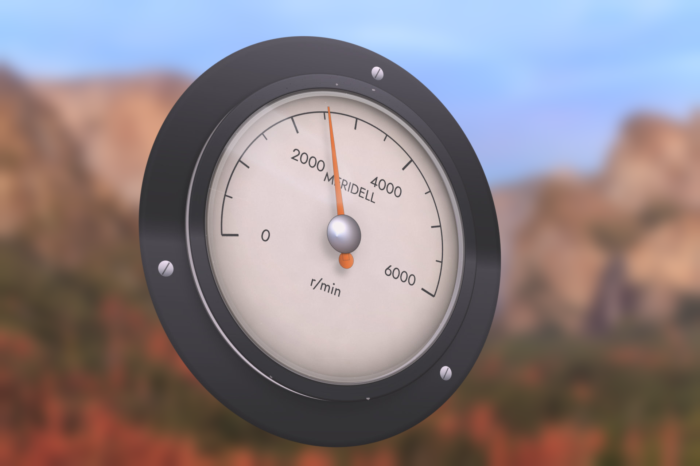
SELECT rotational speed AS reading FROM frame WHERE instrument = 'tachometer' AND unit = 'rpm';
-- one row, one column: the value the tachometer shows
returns 2500 rpm
